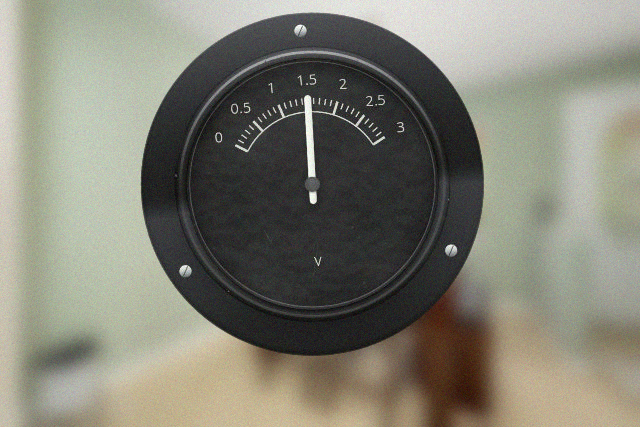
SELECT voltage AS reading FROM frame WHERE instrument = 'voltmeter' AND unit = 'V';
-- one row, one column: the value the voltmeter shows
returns 1.5 V
